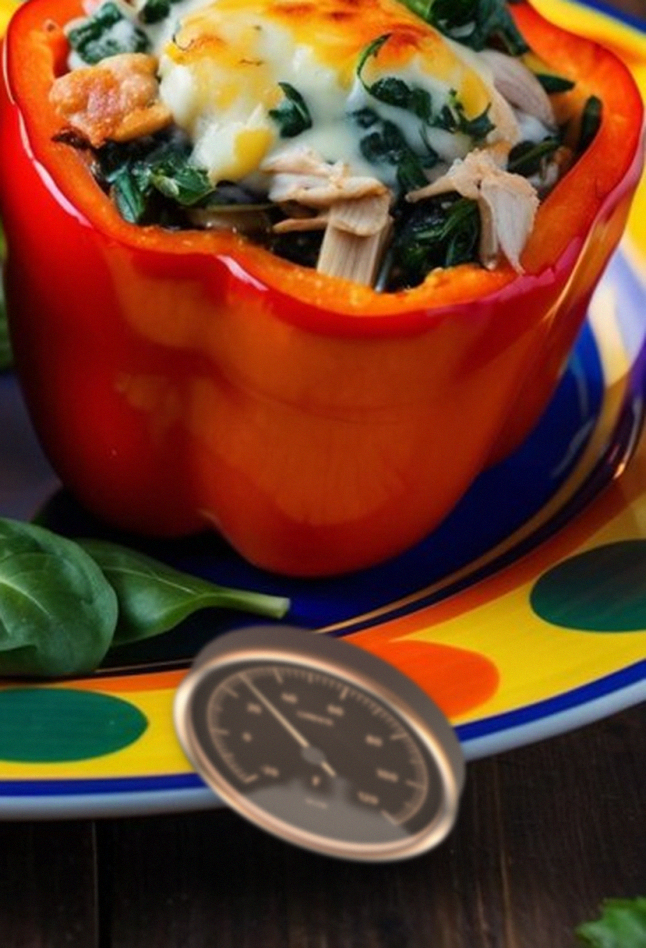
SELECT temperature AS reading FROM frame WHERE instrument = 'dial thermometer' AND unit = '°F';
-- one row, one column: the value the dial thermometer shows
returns 30 °F
